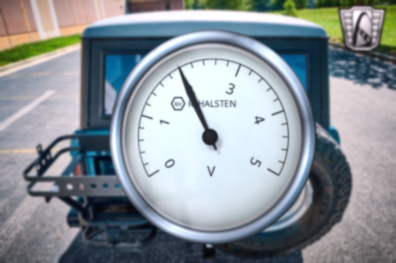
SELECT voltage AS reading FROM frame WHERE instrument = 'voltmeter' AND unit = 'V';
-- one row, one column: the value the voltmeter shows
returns 2 V
